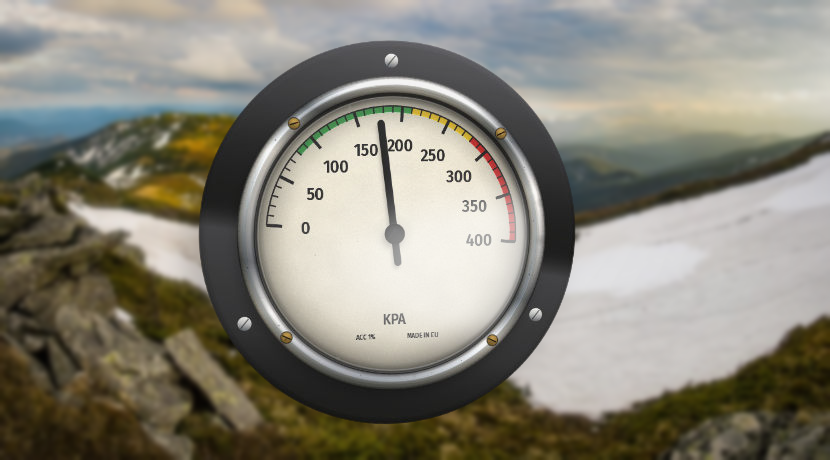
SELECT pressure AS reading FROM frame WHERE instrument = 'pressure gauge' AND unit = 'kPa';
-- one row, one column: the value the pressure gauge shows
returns 175 kPa
